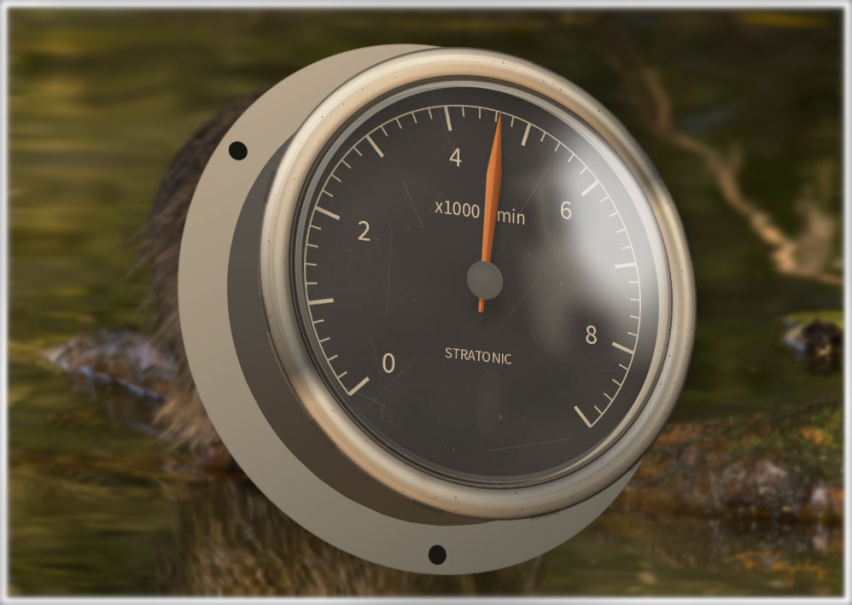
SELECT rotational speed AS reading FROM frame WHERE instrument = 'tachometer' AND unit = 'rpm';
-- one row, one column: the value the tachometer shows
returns 4600 rpm
